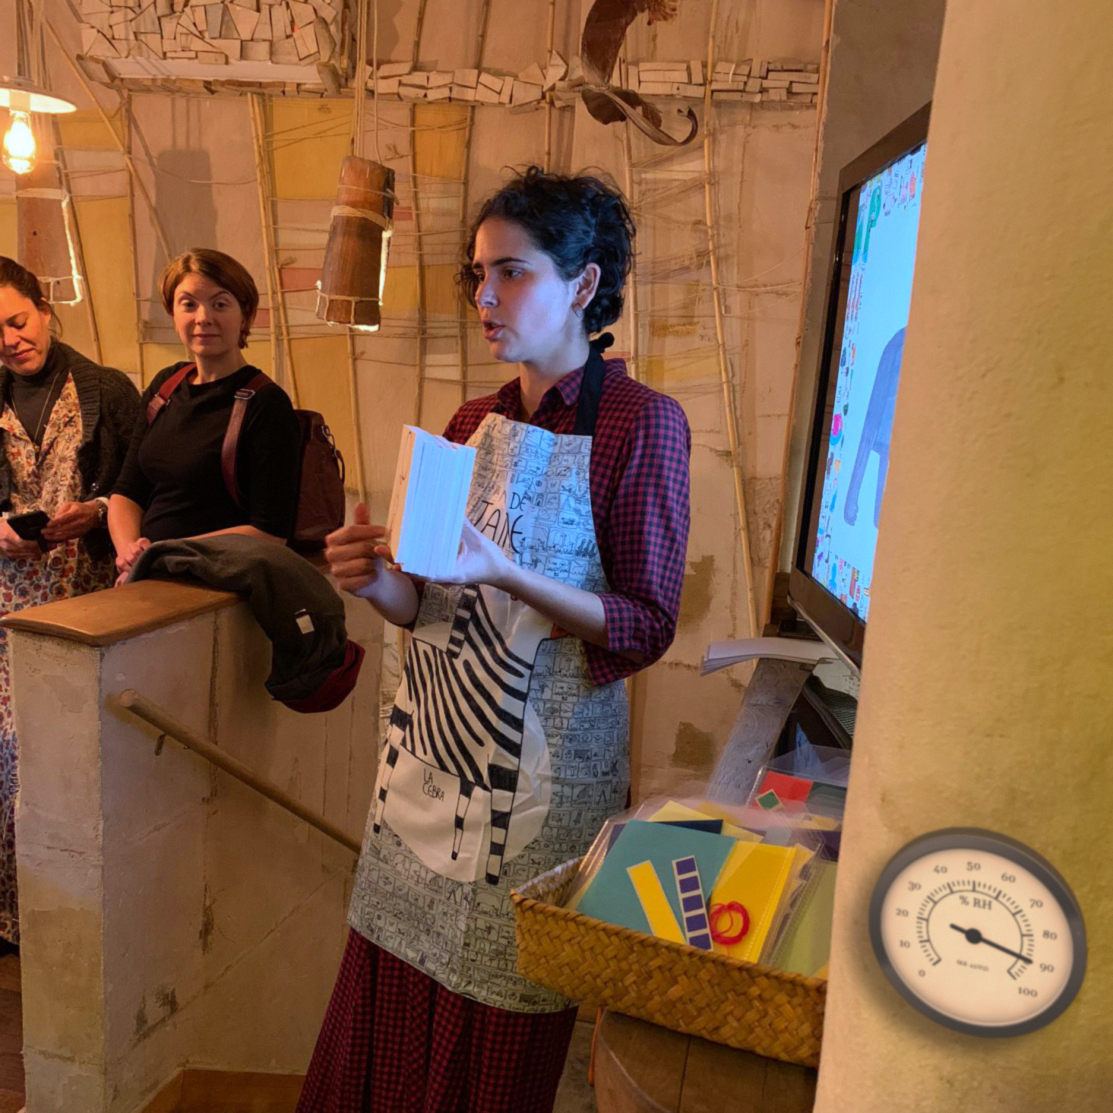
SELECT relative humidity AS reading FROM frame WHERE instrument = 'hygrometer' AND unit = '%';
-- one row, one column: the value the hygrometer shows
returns 90 %
